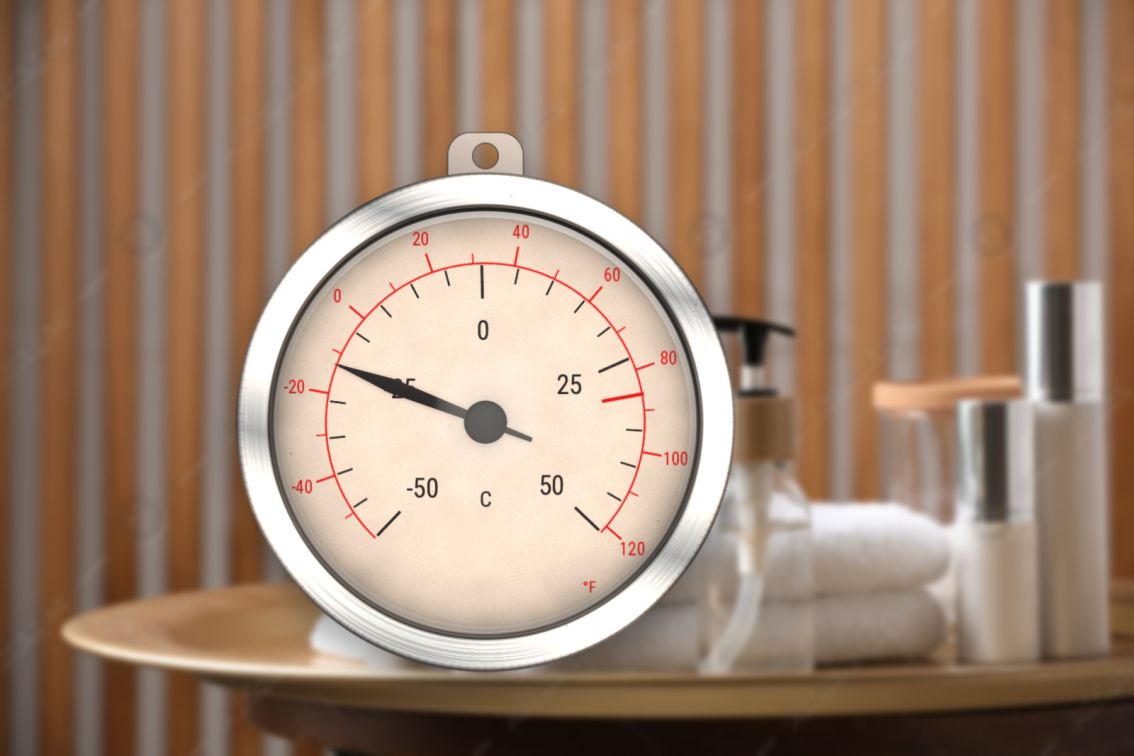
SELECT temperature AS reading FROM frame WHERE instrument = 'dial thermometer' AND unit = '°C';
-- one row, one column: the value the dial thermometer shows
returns -25 °C
